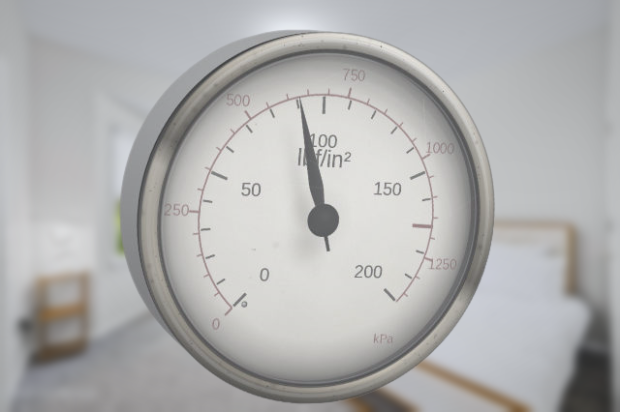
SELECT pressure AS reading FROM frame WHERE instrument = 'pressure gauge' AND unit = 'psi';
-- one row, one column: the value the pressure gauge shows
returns 90 psi
